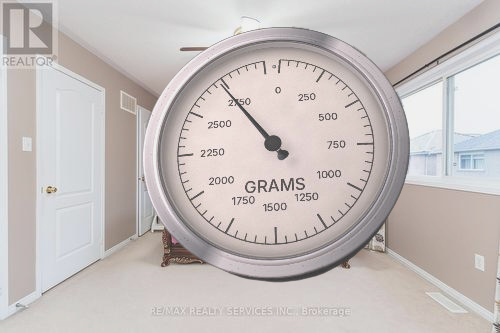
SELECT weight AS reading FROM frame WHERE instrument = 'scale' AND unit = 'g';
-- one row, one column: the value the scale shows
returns 2725 g
